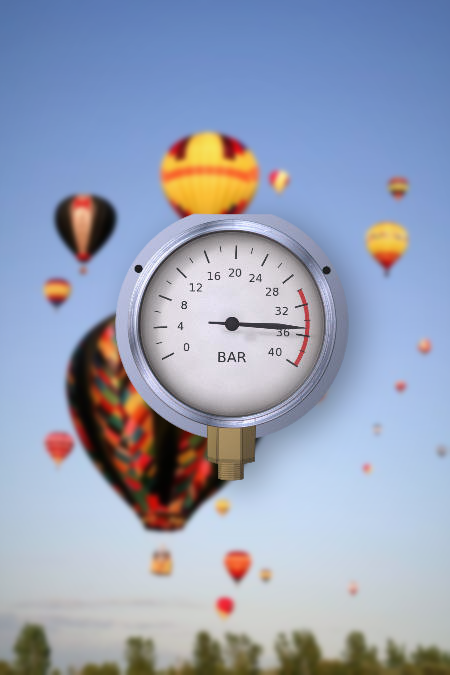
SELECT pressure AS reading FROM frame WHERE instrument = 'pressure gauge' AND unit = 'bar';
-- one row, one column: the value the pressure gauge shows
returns 35 bar
